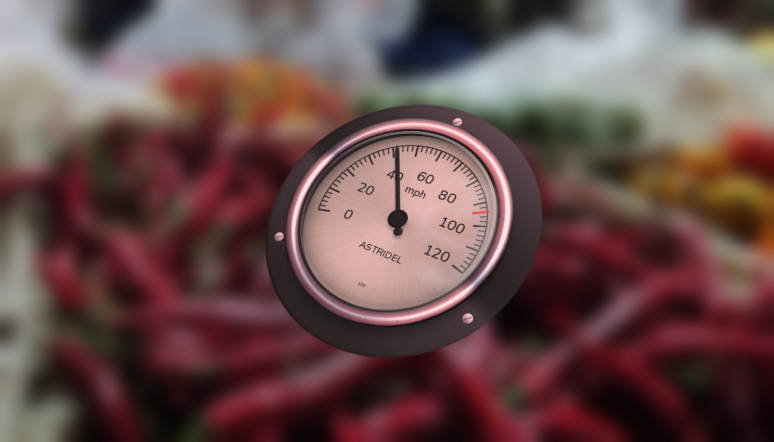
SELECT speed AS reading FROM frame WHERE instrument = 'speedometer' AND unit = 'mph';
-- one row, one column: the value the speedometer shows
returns 42 mph
